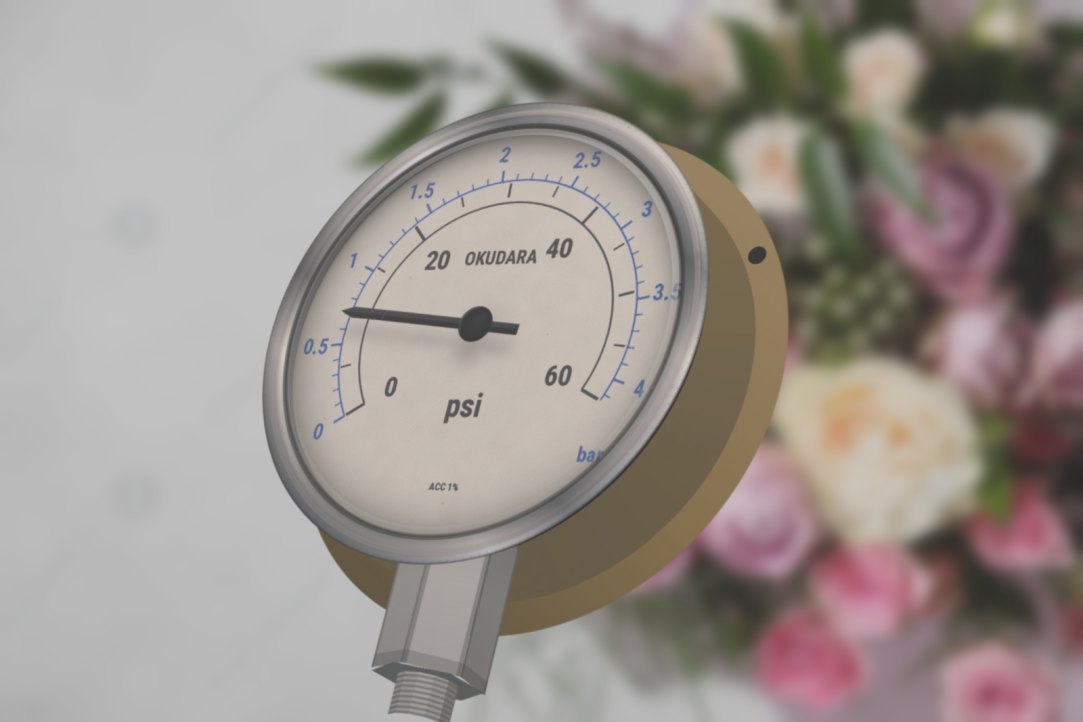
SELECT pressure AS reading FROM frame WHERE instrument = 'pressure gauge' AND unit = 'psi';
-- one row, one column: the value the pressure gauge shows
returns 10 psi
